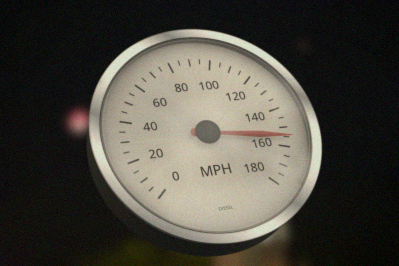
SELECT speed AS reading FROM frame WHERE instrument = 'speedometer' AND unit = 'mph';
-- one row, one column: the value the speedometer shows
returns 155 mph
